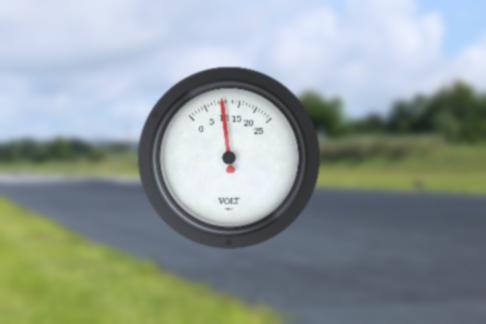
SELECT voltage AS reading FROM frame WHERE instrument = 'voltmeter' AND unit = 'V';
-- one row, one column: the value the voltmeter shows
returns 10 V
